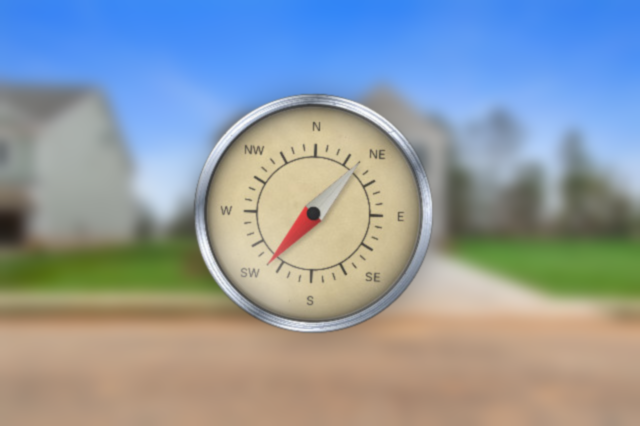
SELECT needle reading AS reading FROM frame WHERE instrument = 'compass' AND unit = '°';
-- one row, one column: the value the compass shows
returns 220 °
